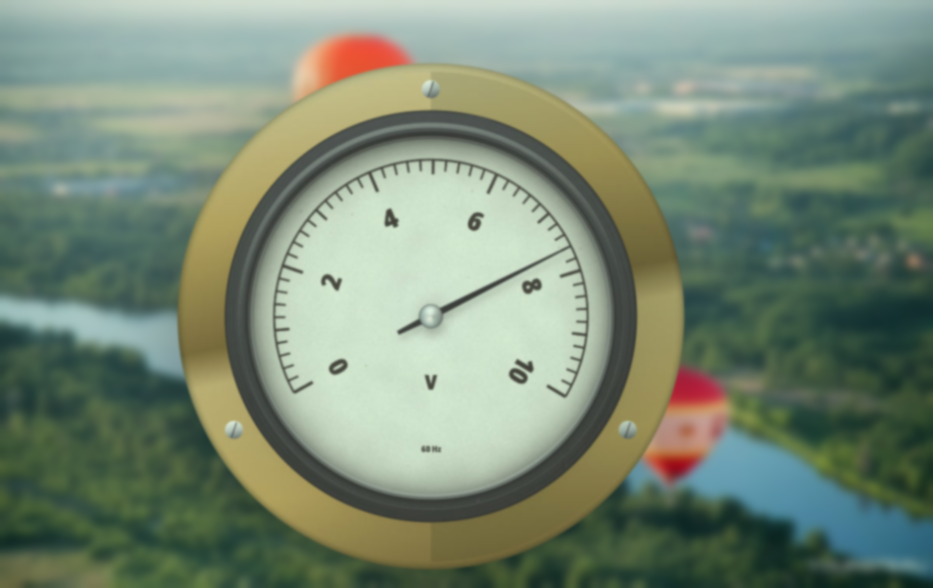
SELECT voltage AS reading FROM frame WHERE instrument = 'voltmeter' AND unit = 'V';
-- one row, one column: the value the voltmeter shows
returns 7.6 V
